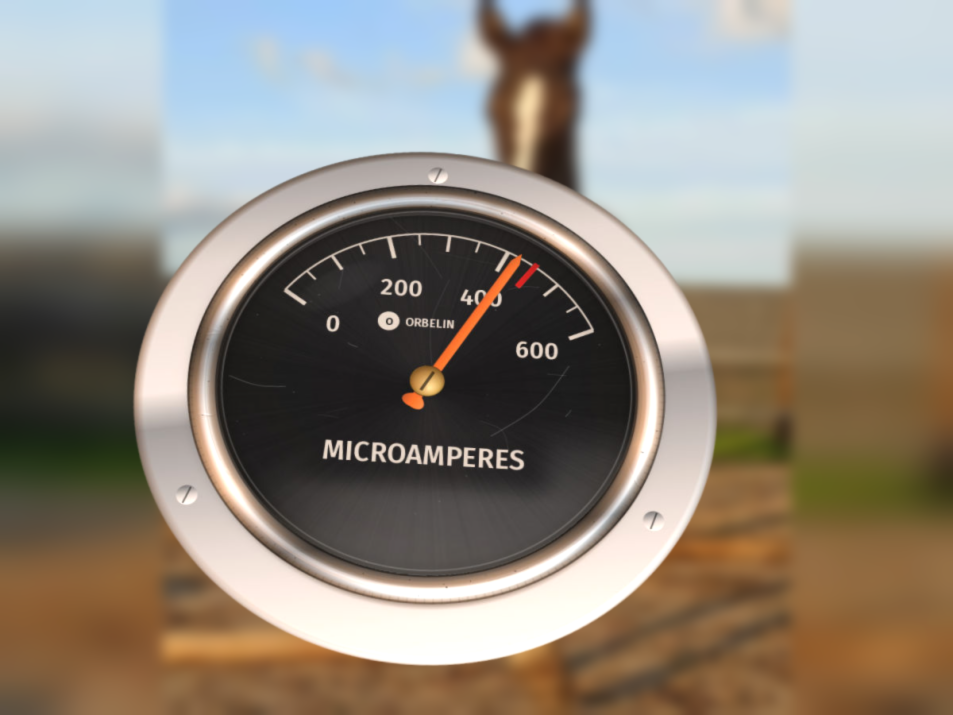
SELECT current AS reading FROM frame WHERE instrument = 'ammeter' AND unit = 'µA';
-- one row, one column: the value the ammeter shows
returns 425 µA
